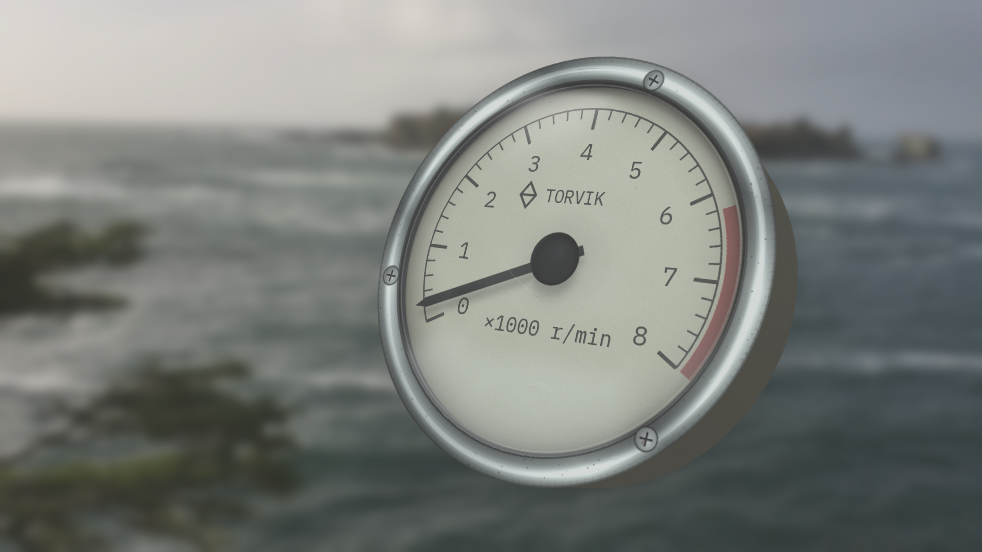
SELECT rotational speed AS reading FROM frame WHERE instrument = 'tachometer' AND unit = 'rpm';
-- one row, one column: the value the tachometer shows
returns 200 rpm
